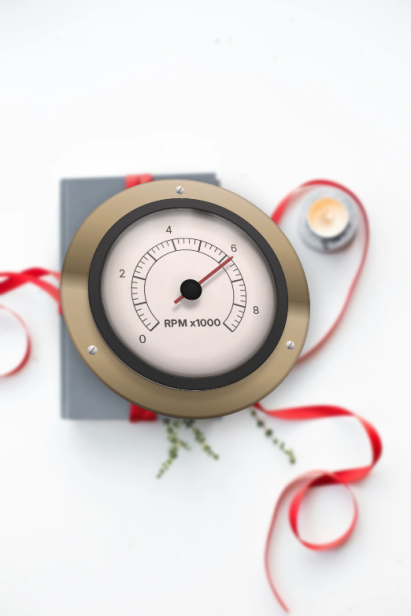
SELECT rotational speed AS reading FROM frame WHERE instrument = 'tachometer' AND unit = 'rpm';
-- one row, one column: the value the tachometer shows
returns 6200 rpm
